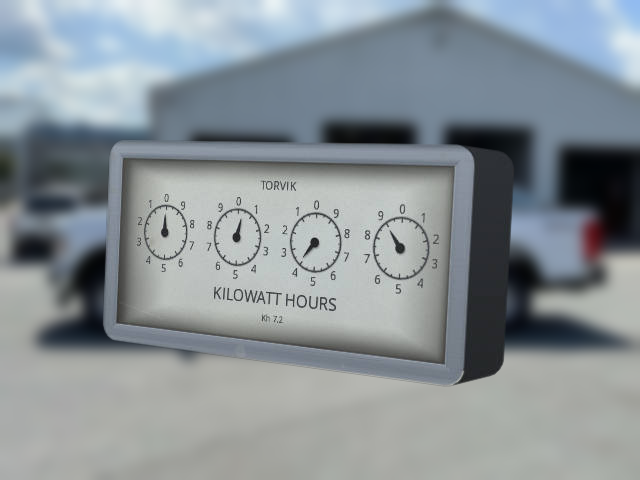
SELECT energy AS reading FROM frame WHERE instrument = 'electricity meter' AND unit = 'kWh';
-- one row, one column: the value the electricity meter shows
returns 39 kWh
